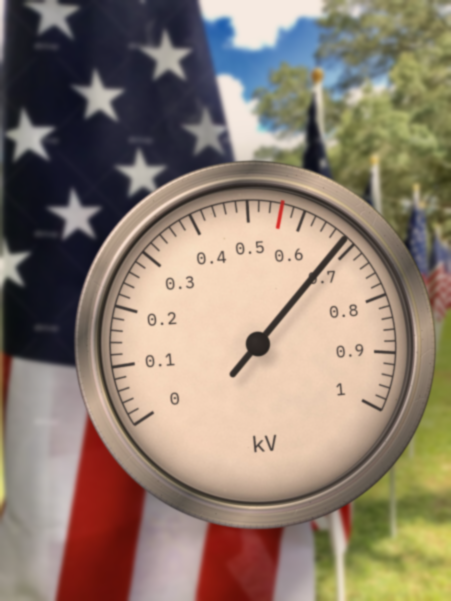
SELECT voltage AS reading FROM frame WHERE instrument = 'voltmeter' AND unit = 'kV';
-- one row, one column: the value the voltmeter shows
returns 0.68 kV
